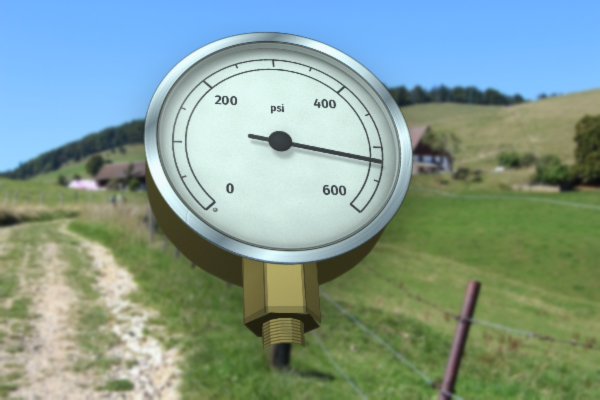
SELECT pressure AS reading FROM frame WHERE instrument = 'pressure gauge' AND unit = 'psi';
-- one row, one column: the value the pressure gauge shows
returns 525 psi
